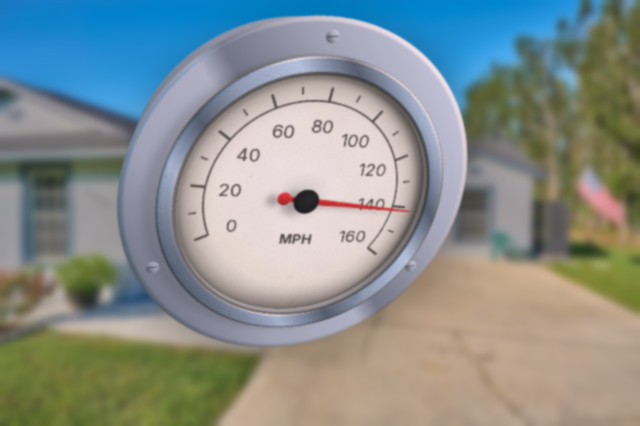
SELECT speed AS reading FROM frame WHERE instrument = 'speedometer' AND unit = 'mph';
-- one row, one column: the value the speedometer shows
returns 140 mph
